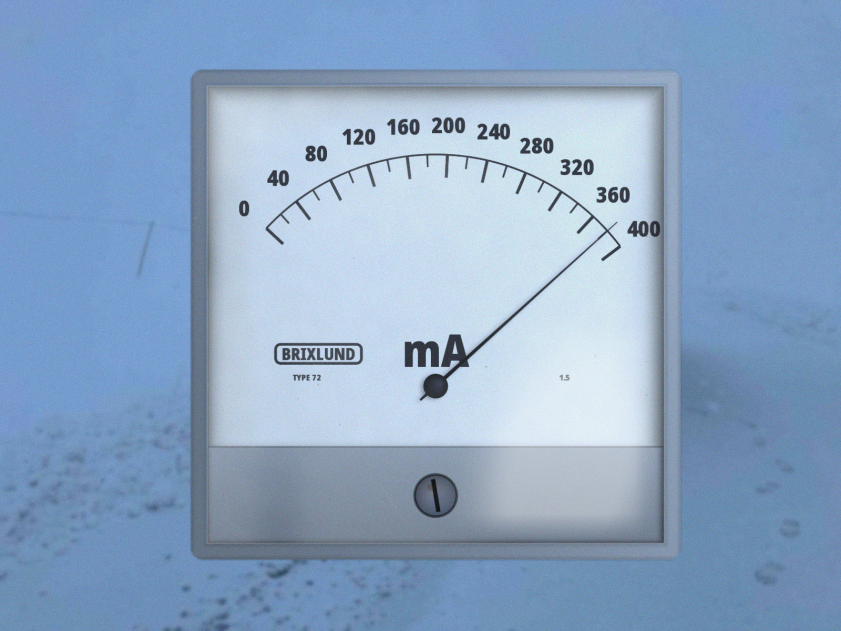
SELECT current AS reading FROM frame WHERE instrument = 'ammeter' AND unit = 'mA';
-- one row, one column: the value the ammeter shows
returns 380 mA
